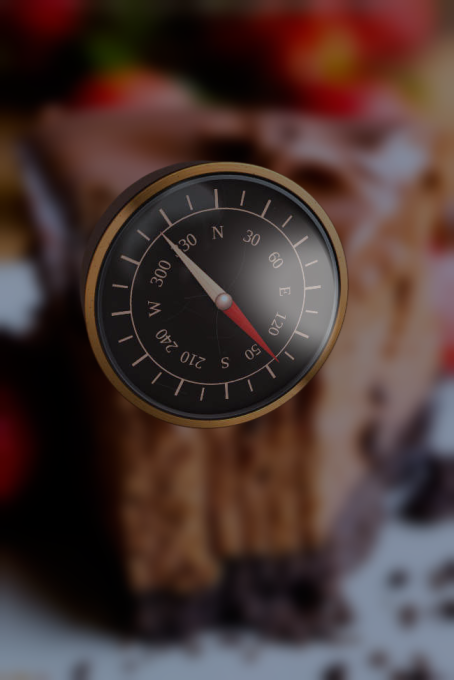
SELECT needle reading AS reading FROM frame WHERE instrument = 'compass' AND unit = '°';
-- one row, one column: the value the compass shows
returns 142.5 °
